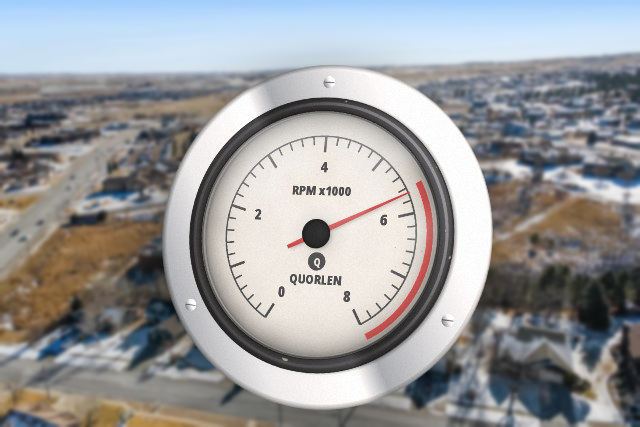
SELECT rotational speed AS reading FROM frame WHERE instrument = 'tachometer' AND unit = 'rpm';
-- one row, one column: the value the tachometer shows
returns 5700 rpm
